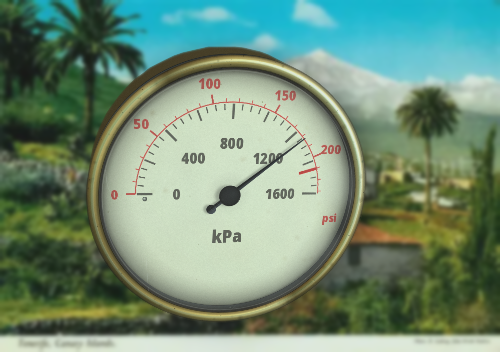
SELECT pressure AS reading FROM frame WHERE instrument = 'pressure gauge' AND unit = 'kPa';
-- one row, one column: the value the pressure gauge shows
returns 1250 kPa
